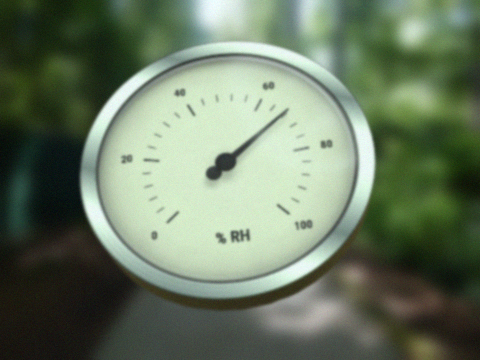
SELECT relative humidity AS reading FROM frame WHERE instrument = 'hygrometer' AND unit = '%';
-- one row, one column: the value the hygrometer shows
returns 68 %
